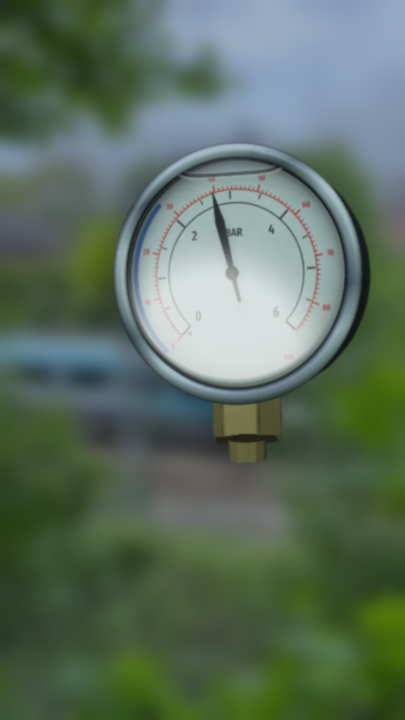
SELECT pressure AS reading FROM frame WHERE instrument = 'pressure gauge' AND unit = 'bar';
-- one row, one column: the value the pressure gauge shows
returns 2.75 bar
